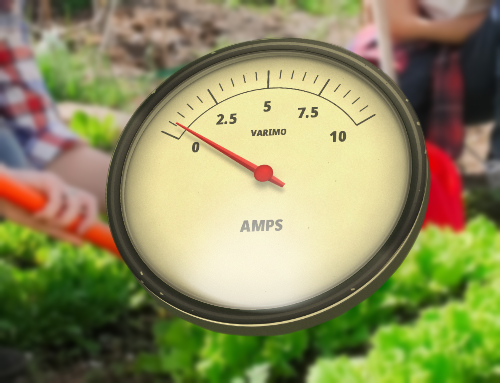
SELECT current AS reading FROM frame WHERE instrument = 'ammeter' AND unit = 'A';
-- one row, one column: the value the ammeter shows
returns 0.5 A
